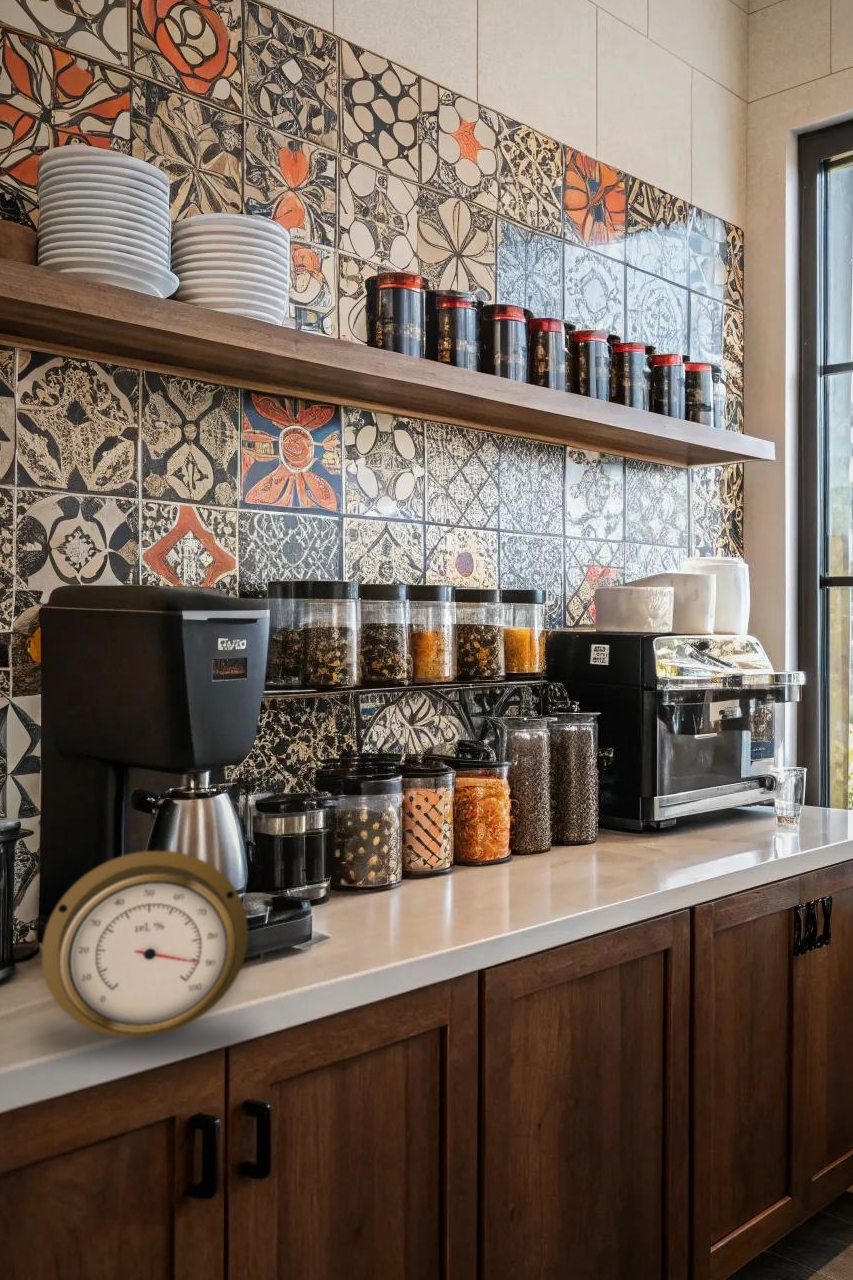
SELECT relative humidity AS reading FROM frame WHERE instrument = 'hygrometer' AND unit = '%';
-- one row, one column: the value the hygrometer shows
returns 90 %
